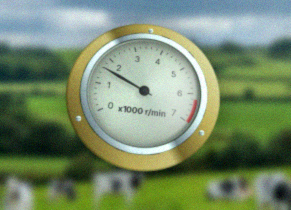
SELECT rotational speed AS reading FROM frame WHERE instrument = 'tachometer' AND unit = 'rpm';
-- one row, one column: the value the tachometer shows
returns 1600 rpm
